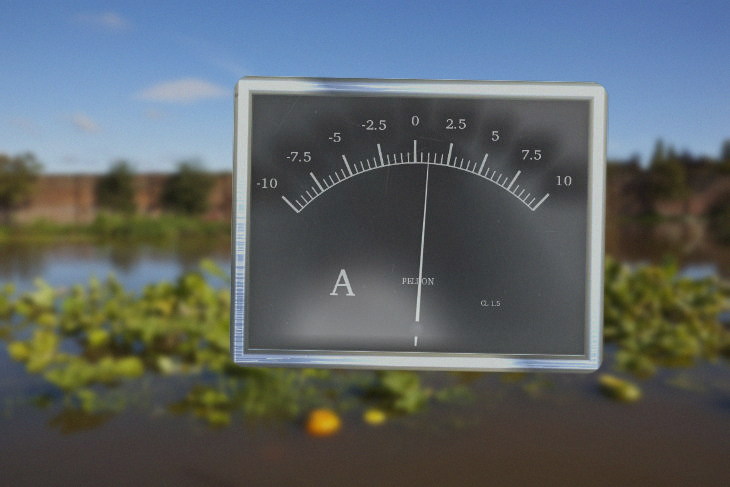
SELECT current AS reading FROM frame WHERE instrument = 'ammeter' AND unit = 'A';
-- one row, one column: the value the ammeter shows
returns 1 A
